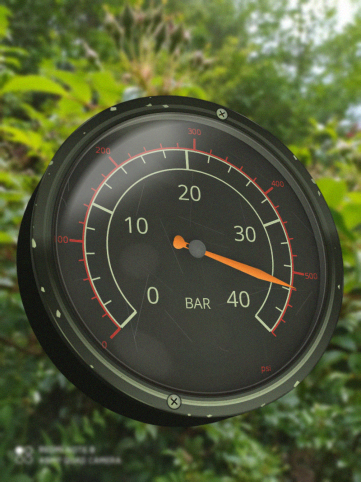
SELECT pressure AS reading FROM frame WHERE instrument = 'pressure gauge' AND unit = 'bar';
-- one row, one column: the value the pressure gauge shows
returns 36 bar
